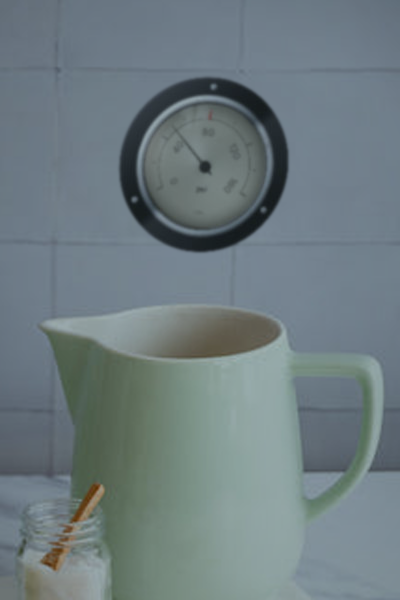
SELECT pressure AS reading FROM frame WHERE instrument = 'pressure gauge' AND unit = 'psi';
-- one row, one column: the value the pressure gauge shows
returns 50 psi
